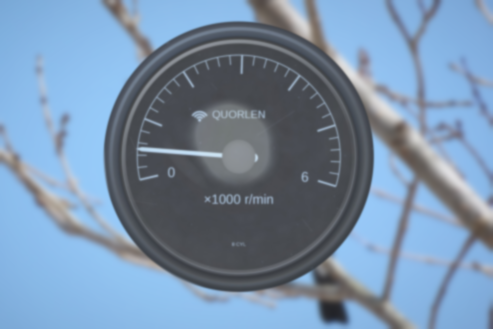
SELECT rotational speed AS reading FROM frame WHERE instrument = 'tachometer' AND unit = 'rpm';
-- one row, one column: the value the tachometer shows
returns 500 rpm
